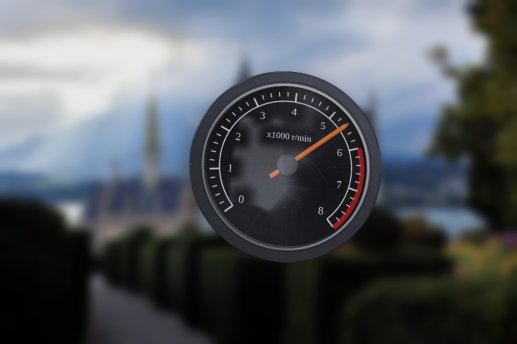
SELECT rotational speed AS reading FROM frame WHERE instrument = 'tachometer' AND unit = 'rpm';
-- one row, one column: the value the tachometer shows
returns 5400 rpm
